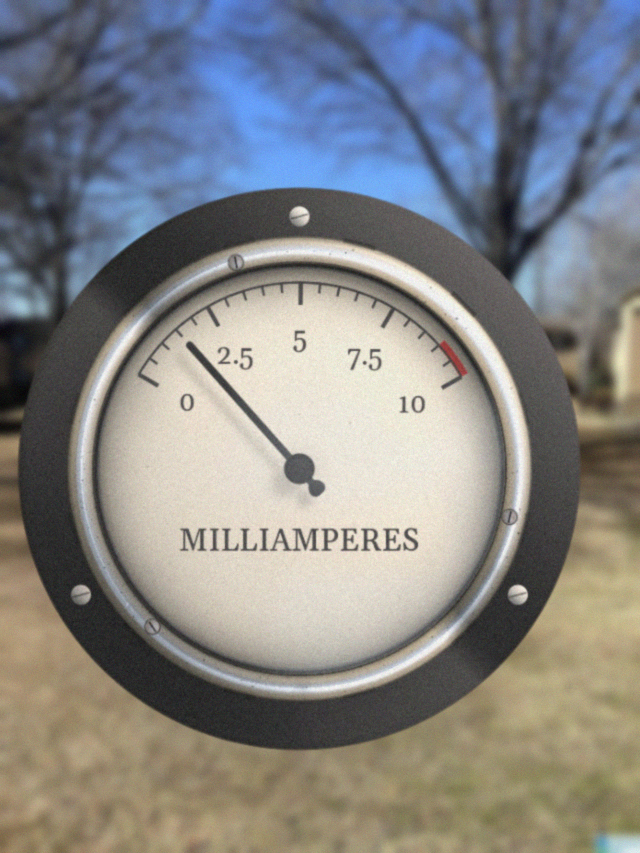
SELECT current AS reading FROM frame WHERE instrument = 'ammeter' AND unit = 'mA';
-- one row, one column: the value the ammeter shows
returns 1.5 mA
